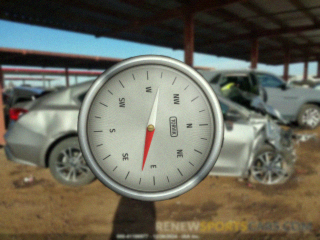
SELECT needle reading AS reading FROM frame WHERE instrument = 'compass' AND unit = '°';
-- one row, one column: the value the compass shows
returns 105 °
